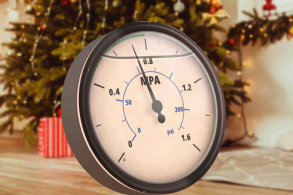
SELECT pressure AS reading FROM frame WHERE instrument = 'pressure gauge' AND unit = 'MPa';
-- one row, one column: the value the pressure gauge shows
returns 0.7 MPa
